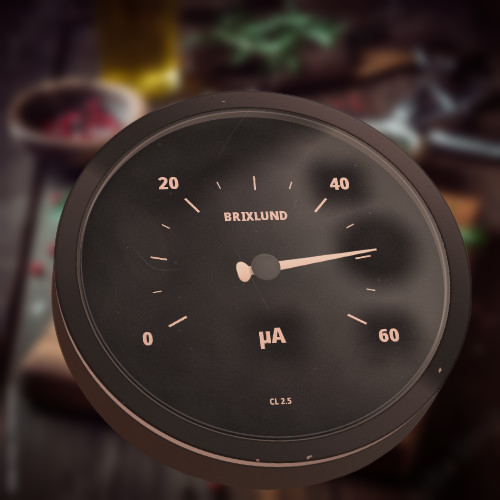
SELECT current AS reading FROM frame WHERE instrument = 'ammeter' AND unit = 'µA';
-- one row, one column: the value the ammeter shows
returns 50 µA
